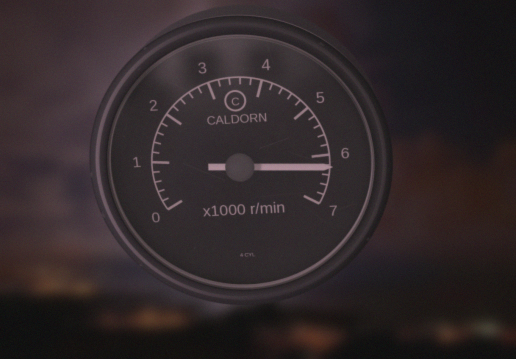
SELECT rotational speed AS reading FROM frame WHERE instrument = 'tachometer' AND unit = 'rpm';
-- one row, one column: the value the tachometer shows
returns 6200 rpm
